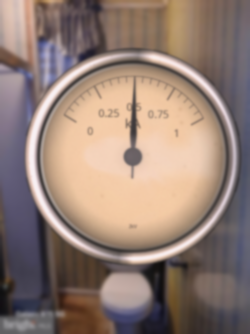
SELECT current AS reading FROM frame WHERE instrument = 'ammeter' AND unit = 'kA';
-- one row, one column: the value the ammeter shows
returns 0.5 kA
